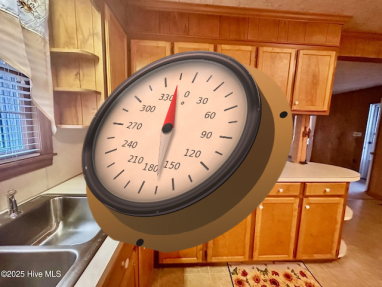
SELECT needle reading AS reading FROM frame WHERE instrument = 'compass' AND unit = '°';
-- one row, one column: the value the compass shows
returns 345 °
